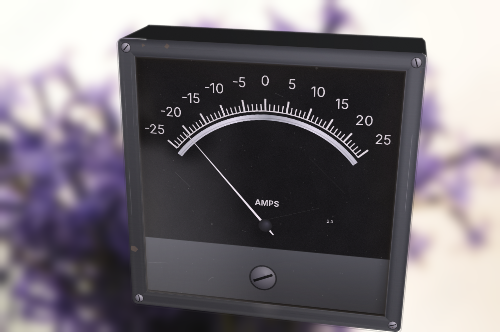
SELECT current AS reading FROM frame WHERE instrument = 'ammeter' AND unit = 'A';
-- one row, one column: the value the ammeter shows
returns -20 A
